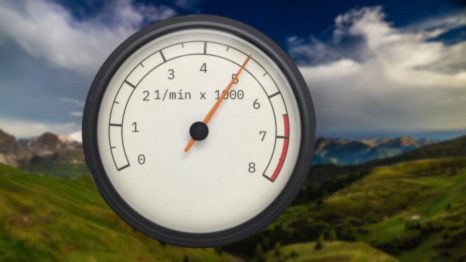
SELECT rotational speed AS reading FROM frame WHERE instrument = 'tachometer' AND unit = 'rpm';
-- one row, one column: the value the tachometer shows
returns 5000 rpm
